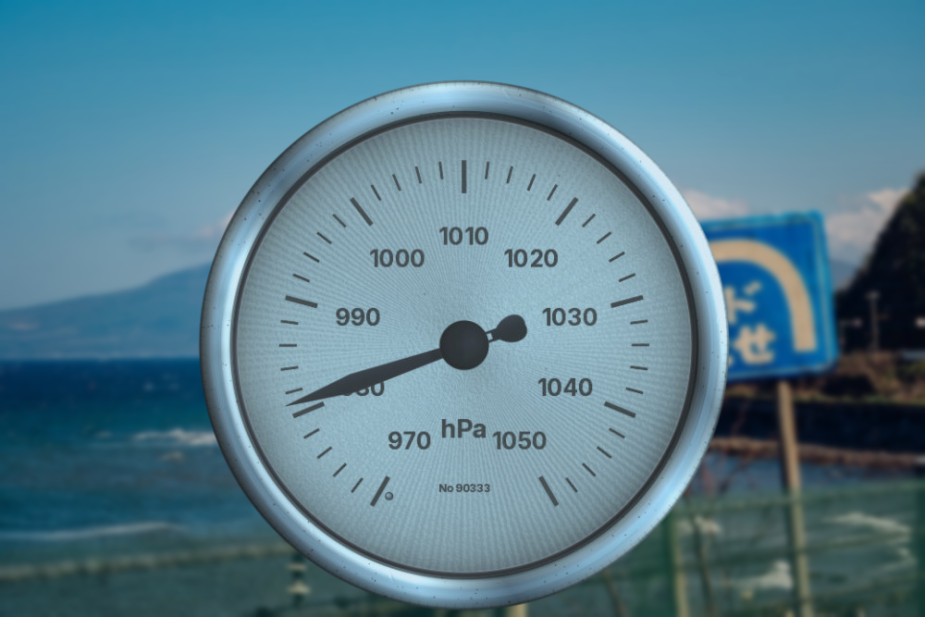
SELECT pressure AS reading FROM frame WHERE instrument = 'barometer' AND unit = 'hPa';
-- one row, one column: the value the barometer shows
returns 981 hPa
